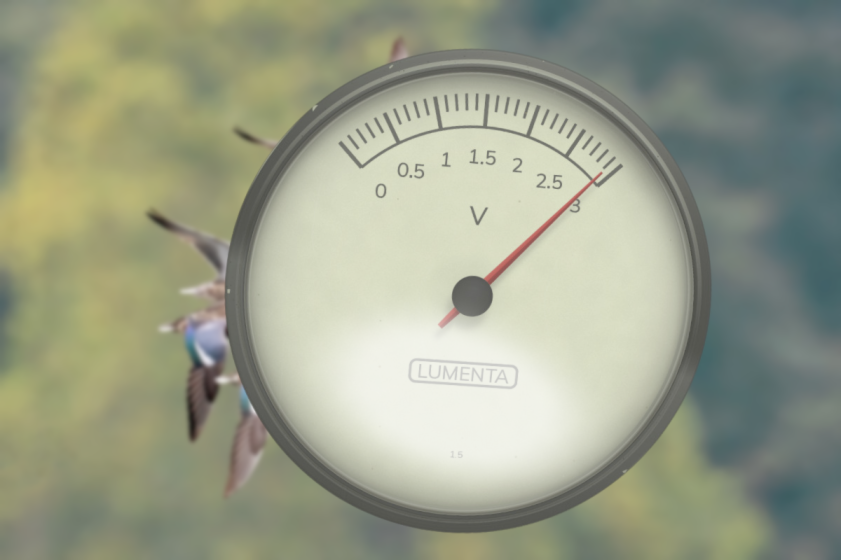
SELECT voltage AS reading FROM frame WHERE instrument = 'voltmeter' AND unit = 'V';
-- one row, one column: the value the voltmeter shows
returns 2.9 V
